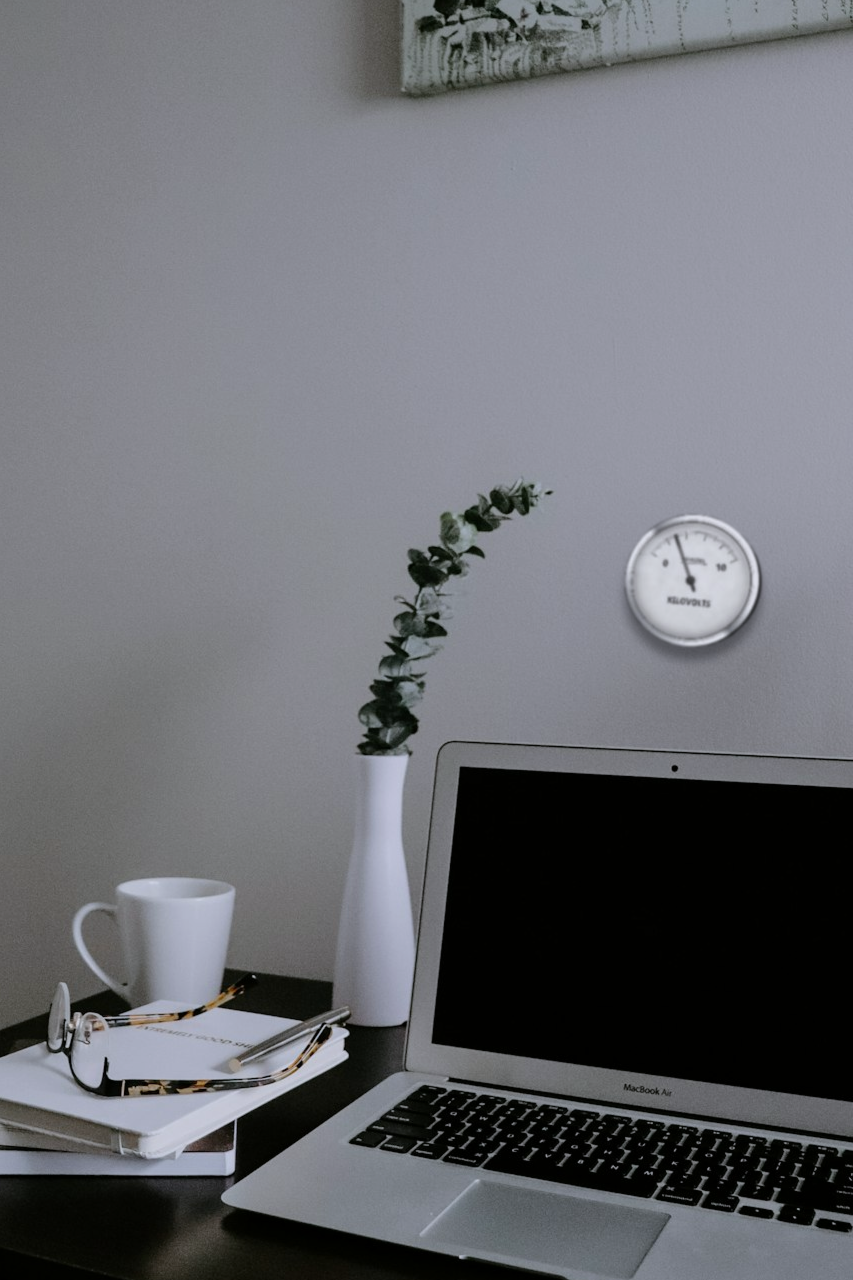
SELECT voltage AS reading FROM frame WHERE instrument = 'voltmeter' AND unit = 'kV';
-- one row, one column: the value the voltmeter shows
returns 3 kV
